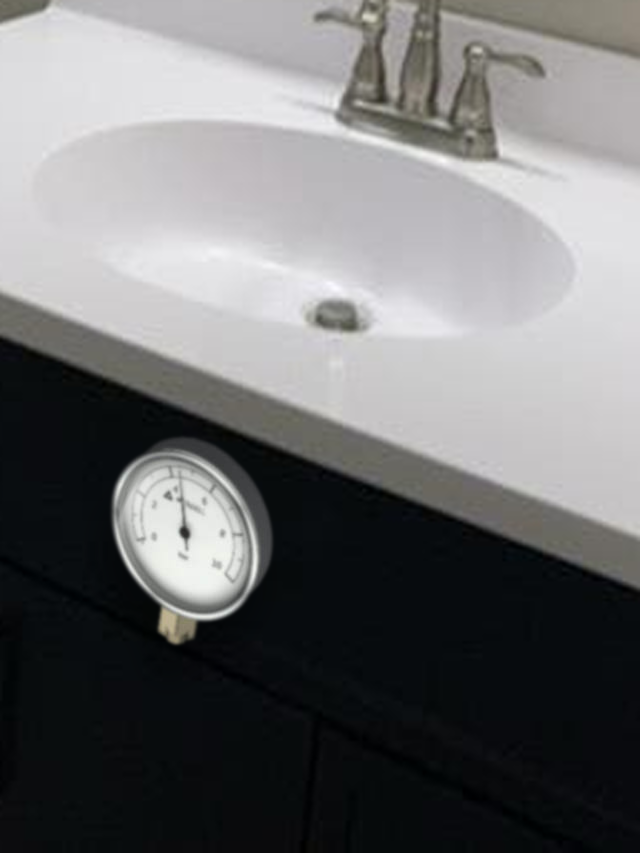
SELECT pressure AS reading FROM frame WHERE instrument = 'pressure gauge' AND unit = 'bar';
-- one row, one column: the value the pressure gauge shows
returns 4.5 bar
